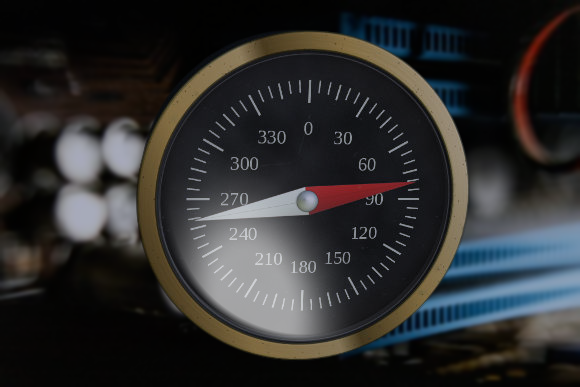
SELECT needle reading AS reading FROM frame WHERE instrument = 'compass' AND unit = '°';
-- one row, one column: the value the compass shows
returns 80 °
